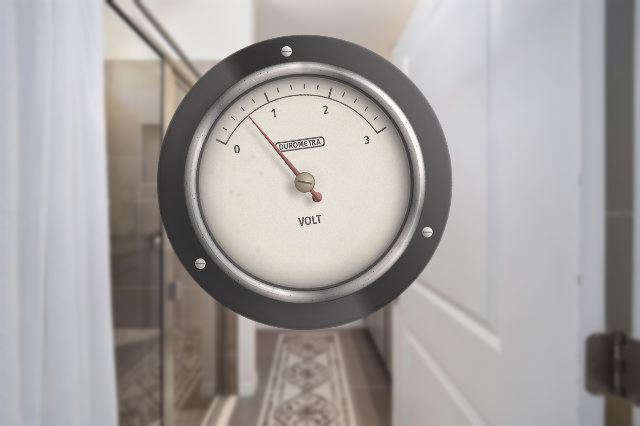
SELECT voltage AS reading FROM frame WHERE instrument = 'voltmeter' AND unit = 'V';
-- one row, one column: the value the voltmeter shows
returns 0.6 V
